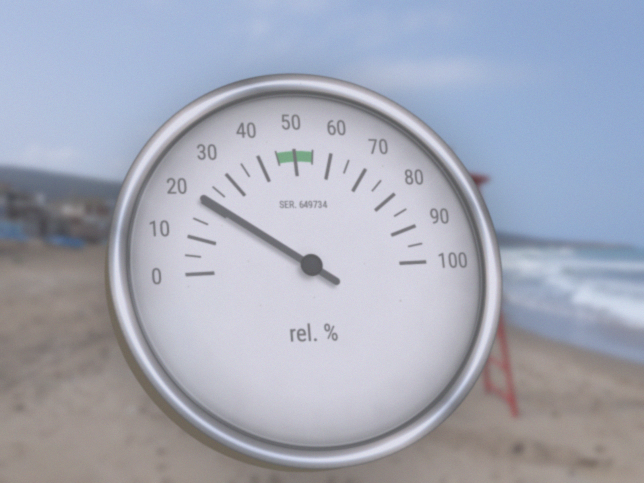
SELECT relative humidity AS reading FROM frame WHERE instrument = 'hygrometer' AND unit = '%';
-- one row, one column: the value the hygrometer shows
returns 20 %
